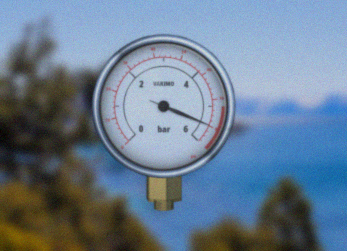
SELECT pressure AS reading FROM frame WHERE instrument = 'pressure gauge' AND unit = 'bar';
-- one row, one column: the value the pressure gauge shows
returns 5.5 bar
